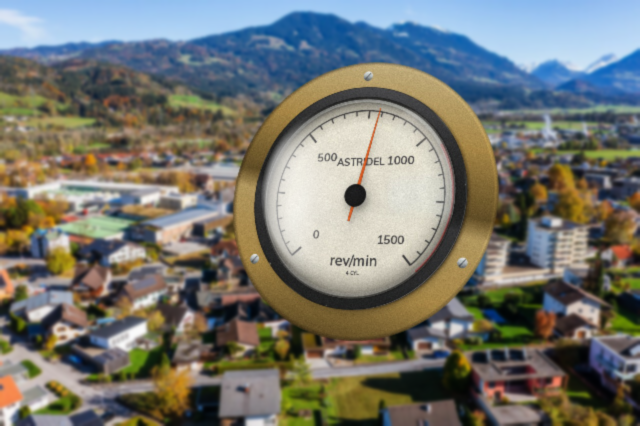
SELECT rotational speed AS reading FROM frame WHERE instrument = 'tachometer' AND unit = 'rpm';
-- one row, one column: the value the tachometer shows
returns 800 rpm
